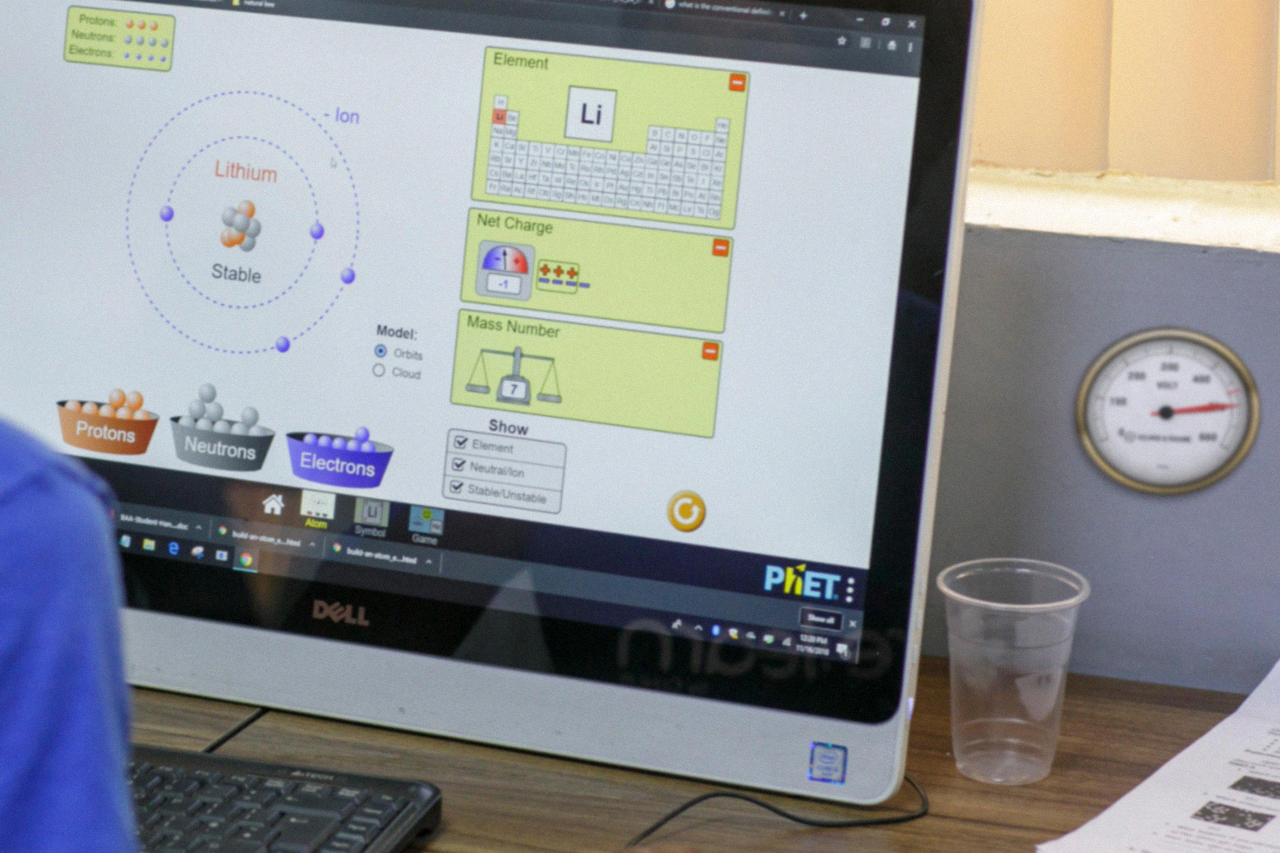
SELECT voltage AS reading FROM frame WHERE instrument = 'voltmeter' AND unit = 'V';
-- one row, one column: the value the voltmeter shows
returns 500 V
